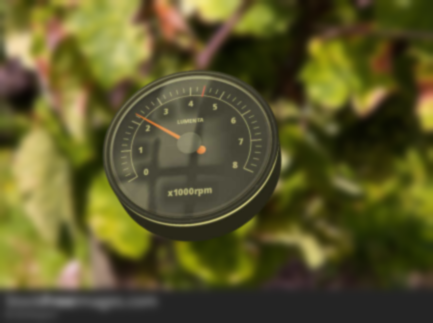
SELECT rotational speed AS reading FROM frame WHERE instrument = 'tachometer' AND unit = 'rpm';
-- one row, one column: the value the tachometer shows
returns 2200 rpm
